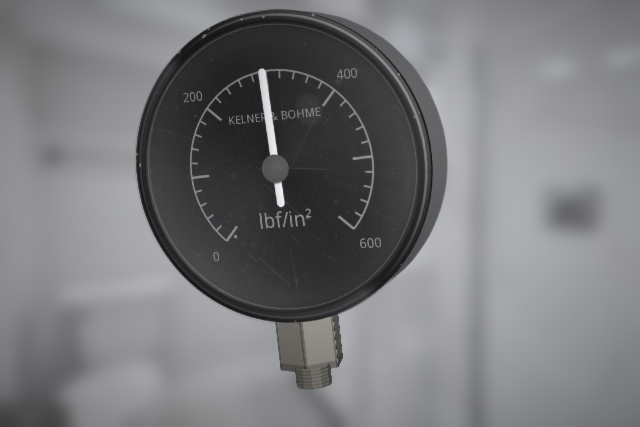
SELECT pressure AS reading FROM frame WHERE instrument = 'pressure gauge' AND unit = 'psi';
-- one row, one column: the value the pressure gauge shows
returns 300 psi
